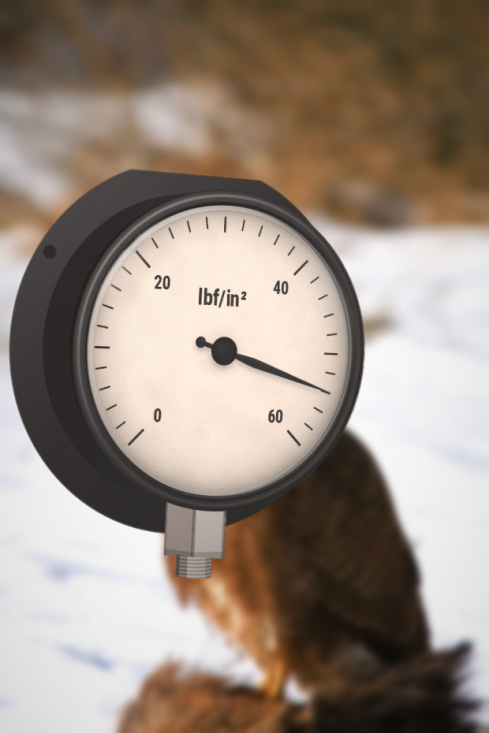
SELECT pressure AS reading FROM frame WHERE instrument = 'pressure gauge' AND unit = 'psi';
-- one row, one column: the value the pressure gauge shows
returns 54 psi
